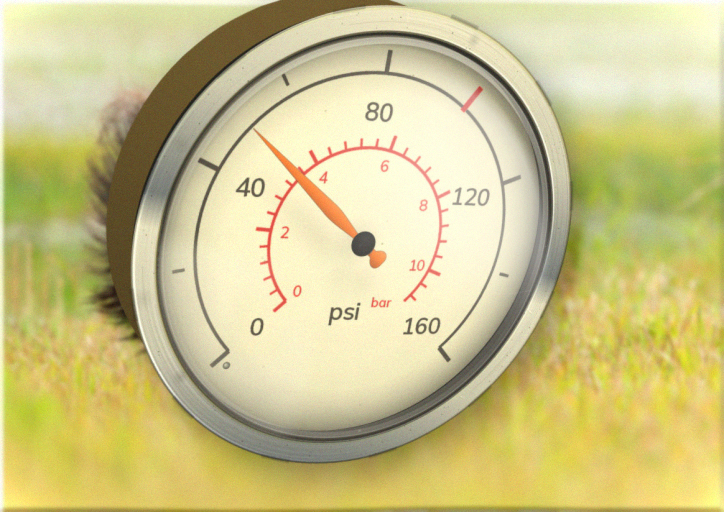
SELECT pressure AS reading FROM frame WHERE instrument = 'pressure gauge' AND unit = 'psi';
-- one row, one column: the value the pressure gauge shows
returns 50 psi
